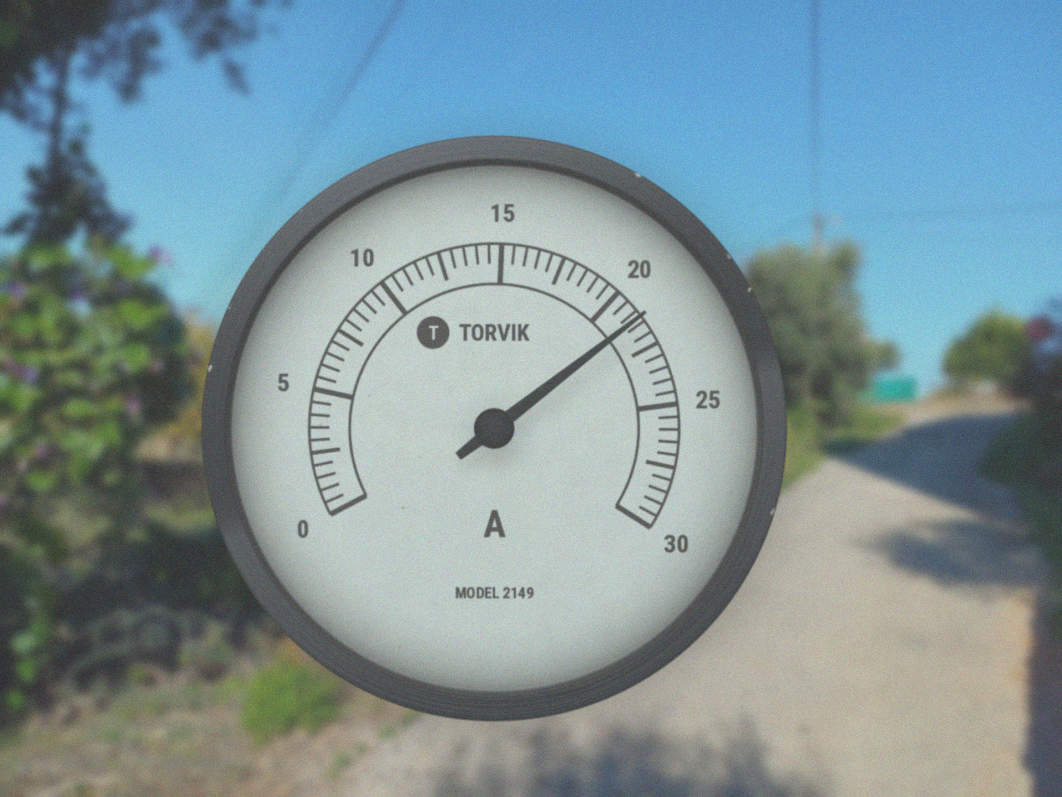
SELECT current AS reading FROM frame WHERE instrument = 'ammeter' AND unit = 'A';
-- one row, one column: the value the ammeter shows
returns 21.25 A
